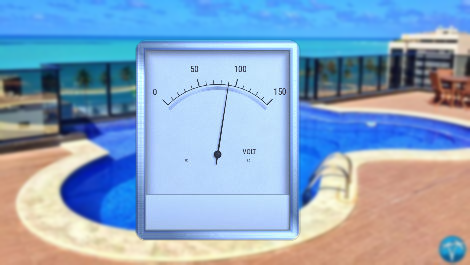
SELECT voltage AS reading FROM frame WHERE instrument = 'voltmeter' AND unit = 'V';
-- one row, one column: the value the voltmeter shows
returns 90 V
